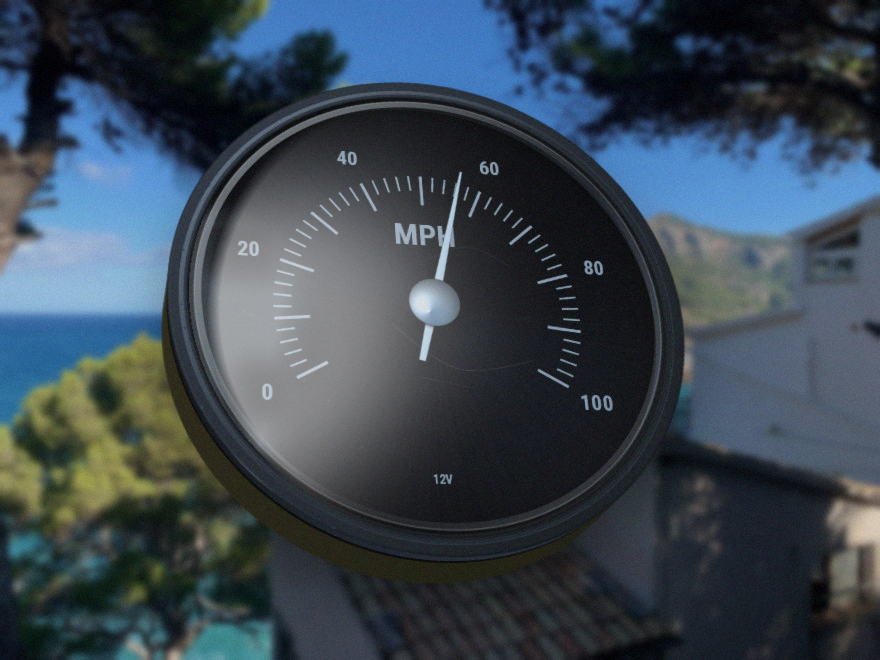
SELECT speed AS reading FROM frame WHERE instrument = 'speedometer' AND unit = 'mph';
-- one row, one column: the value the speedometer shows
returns 56 mph
